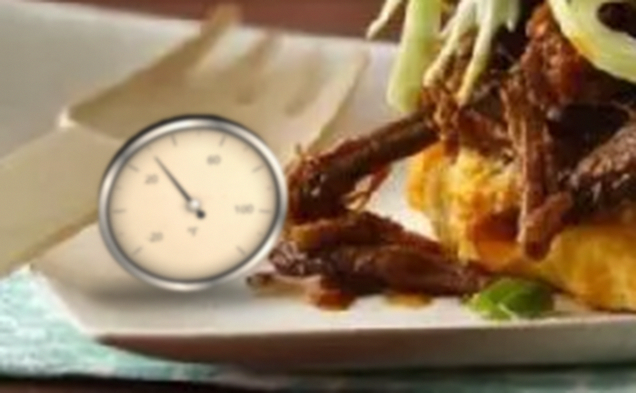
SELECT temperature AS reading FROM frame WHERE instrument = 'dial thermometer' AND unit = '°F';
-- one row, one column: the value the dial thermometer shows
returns 30 °F
